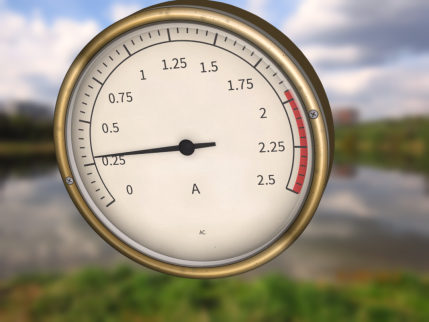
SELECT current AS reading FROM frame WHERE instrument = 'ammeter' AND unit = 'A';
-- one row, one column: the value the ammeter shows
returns 0.3 A
